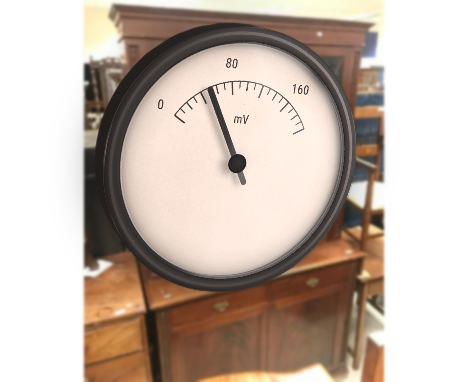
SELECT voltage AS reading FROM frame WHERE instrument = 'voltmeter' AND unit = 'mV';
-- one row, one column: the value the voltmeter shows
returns 50 mV
